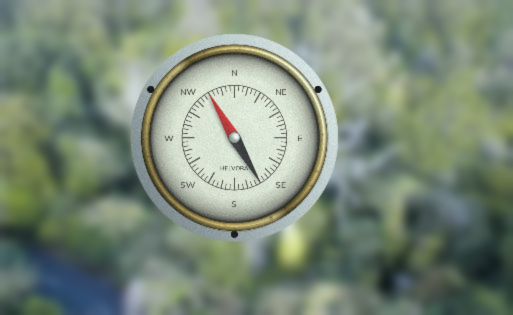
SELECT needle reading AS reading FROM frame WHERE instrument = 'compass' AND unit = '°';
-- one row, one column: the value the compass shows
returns 330 °
